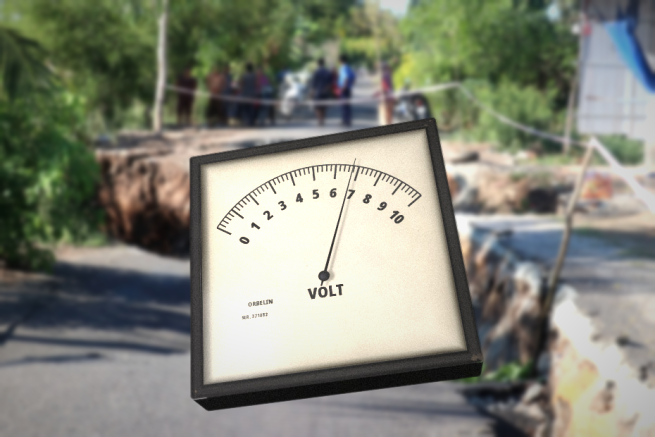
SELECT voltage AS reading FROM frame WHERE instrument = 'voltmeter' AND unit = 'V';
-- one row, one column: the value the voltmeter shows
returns 6.8 V
